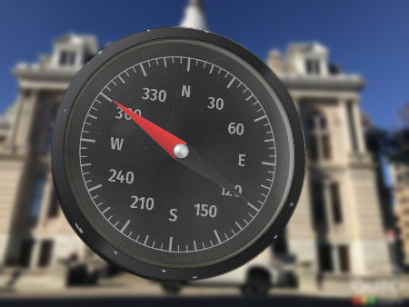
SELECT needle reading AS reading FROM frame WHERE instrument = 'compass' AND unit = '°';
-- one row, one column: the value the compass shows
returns 300 °
